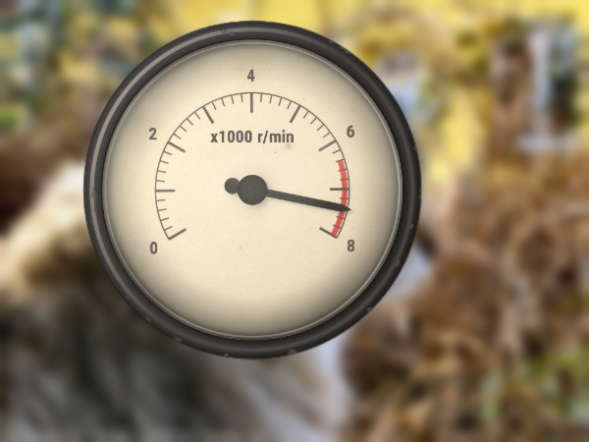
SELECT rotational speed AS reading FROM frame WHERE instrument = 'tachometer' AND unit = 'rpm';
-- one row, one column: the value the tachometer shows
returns 7400 rpm
